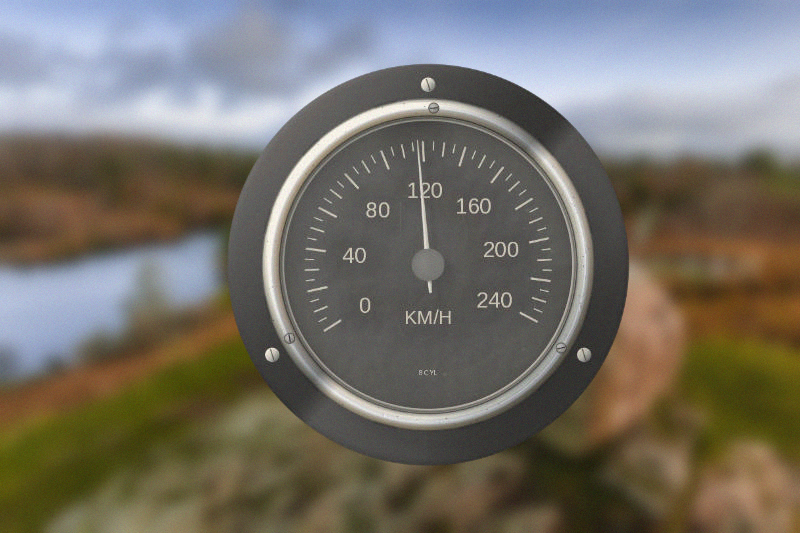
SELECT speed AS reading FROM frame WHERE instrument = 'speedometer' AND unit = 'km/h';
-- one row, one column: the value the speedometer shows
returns 117.5 km/h
